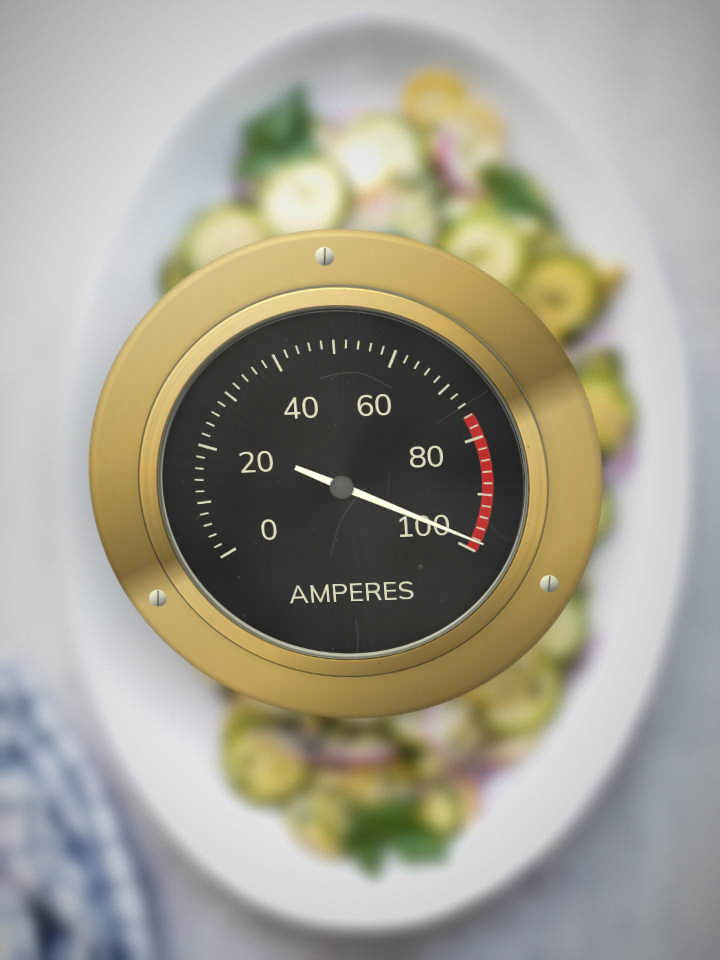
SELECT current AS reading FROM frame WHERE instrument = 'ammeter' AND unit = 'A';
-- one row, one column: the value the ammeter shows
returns 98 A
